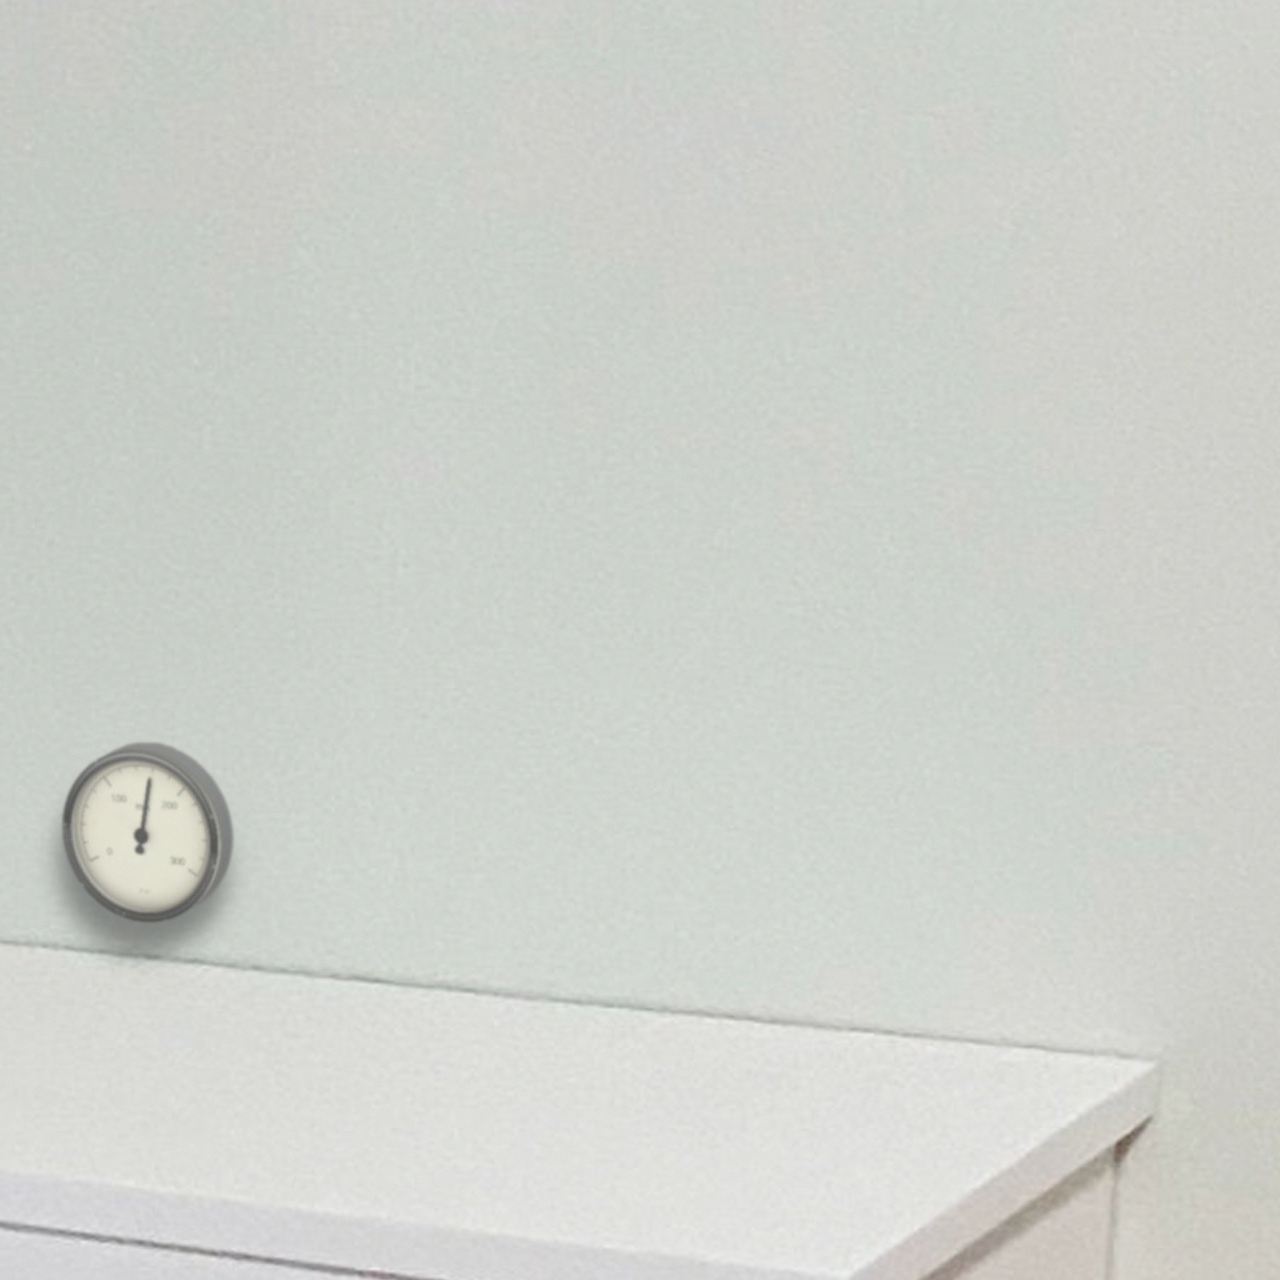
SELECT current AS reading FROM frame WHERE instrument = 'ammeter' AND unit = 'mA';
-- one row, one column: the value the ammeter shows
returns 160 mA
